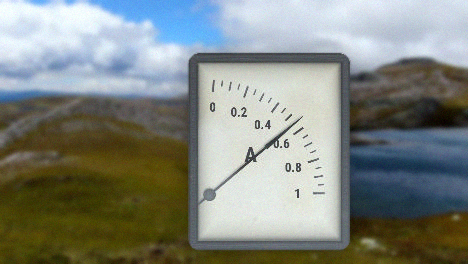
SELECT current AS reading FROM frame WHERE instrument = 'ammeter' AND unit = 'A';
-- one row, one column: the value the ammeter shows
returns 0.55 A
